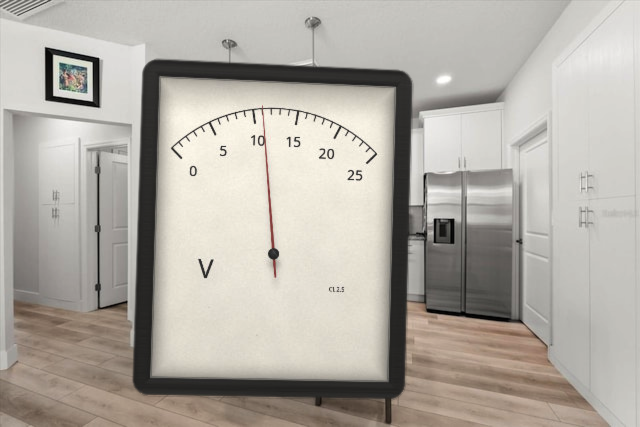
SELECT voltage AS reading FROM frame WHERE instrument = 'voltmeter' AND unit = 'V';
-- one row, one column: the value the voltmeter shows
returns 11 V
